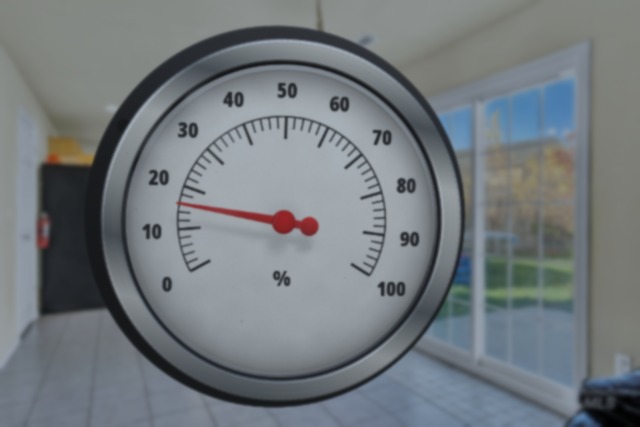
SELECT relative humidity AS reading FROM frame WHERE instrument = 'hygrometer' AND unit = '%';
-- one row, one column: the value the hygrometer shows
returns 16 %
